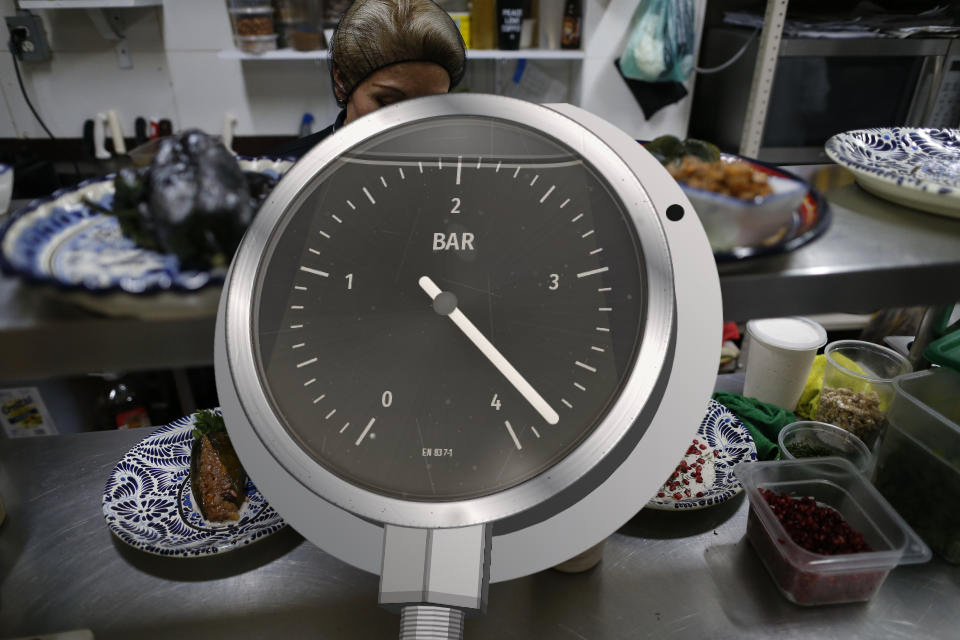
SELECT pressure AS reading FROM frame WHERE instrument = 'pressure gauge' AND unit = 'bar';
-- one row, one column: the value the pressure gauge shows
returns 3.8 bar
